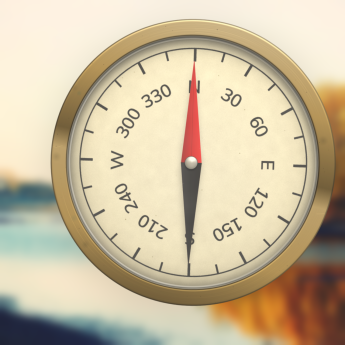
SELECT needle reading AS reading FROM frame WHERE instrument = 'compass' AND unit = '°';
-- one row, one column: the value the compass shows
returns 0 °
